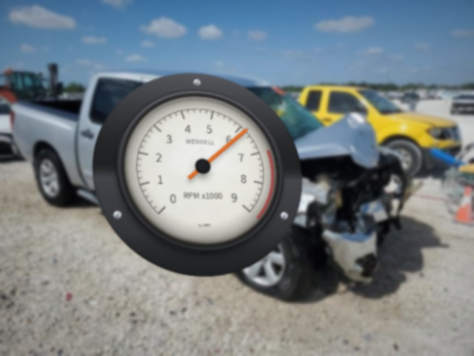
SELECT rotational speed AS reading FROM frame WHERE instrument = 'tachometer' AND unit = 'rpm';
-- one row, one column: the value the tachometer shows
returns 6200 rpm
